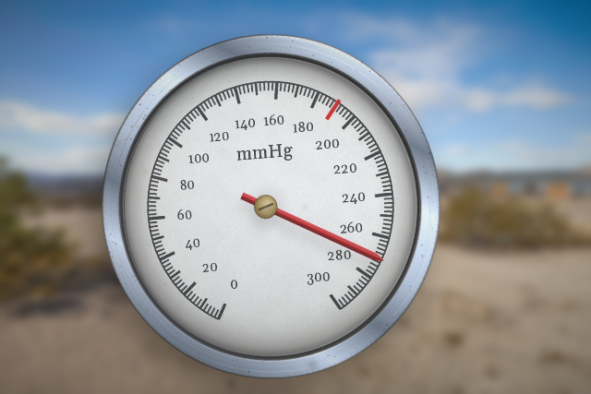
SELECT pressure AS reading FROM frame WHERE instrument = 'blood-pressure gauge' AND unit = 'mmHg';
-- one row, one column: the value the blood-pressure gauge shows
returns 270 mmHg
